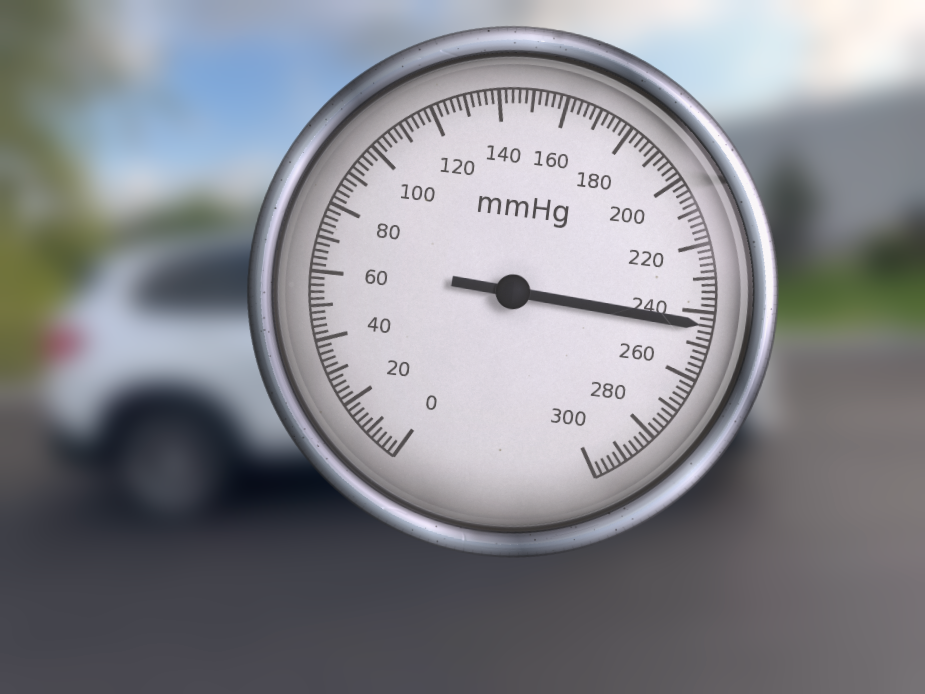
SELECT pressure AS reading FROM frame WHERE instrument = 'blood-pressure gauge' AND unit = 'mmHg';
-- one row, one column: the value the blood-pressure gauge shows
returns 244 mmHg
